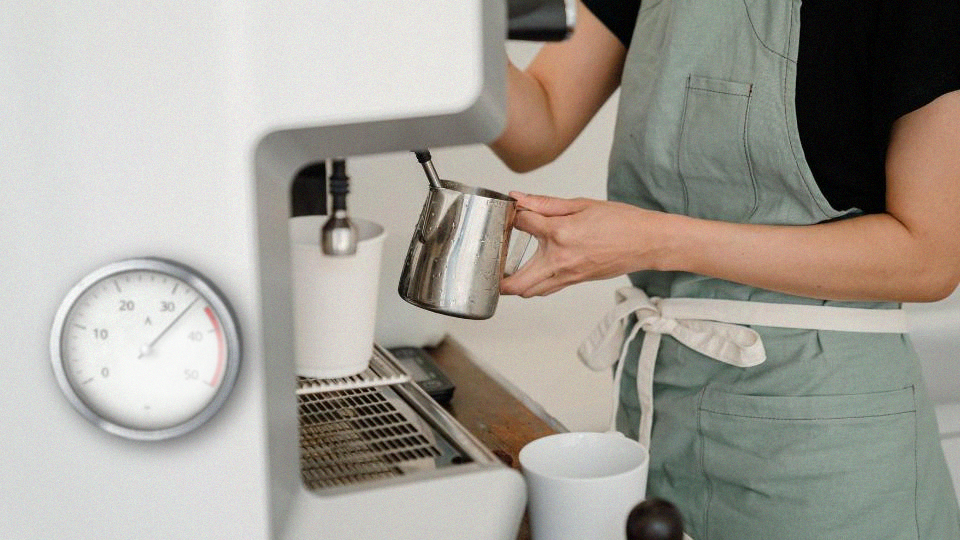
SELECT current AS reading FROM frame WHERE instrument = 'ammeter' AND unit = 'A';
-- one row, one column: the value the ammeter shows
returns 34 A
